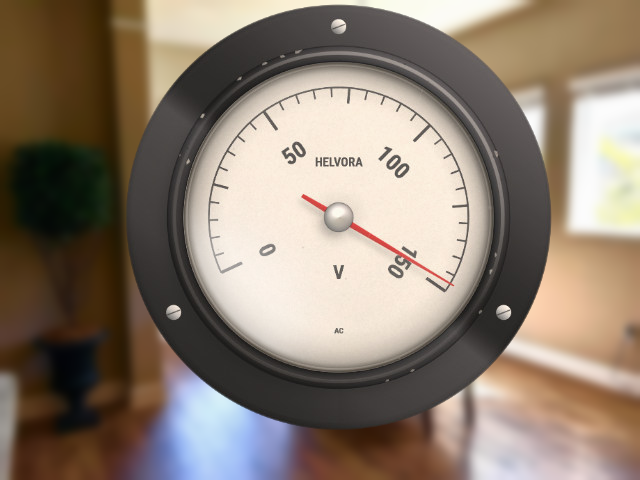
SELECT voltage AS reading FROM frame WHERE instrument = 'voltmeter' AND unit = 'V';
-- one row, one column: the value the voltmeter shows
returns 147.5 V
